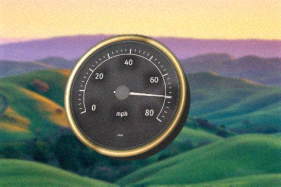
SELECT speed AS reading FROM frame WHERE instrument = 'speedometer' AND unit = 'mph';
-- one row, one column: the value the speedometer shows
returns 70 mph
